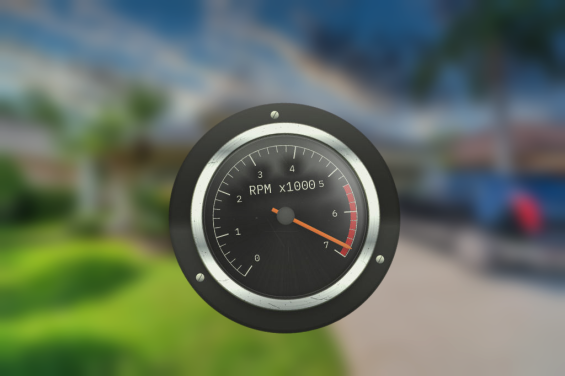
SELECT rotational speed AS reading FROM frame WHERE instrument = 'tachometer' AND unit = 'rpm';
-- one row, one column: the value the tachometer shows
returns 6800 rpm
